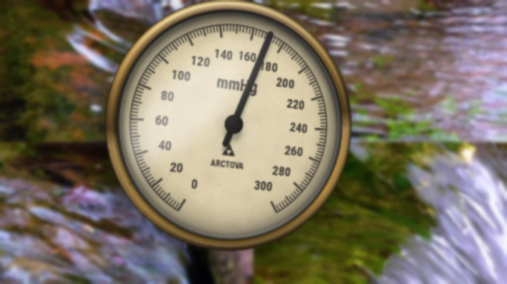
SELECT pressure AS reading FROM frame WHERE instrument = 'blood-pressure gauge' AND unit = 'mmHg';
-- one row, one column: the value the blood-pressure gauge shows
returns 170 mmHg
